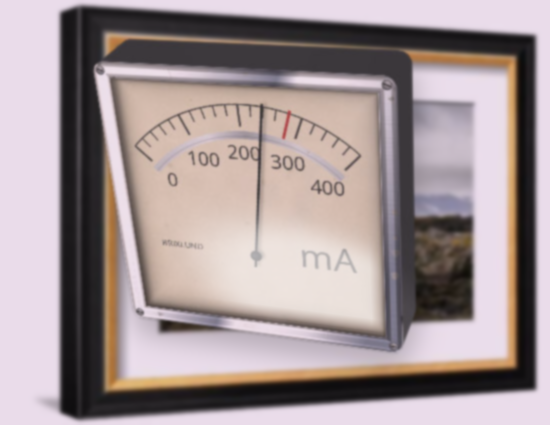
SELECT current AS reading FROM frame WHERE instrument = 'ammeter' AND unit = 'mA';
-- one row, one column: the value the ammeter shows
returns 240 mA
